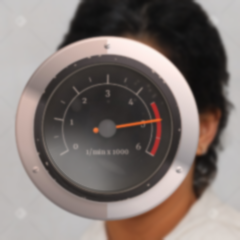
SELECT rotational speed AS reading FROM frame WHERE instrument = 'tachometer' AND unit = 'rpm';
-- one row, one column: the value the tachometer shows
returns 5000 rpm
